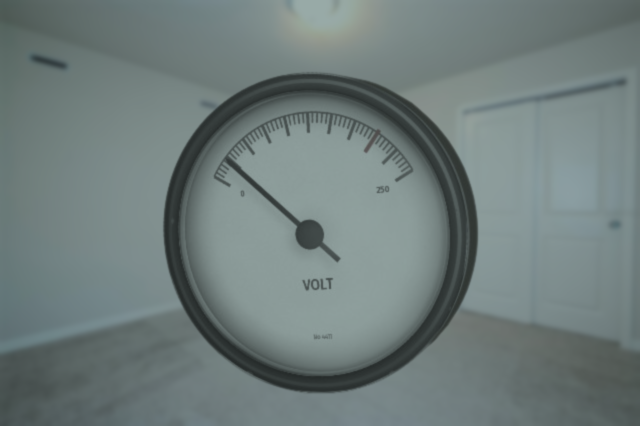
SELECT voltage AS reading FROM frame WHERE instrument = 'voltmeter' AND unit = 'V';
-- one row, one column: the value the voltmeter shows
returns 25 V
